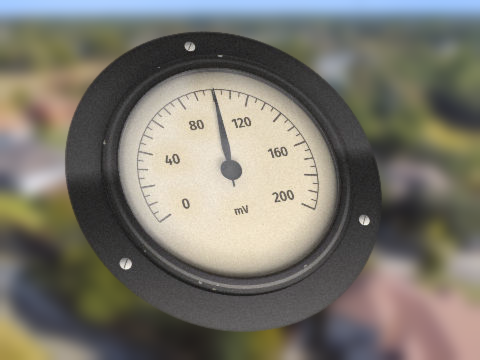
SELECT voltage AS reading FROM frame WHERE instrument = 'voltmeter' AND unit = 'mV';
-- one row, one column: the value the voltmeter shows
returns 100 mV
